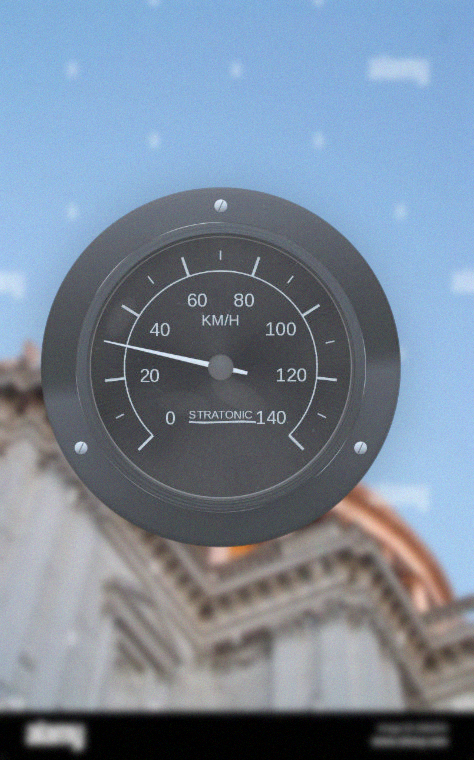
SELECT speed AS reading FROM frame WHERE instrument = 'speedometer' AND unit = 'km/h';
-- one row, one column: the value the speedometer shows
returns 30 km/h
